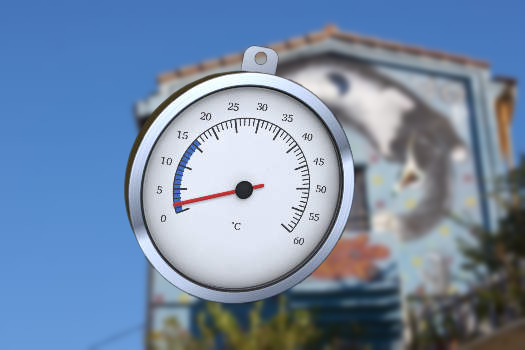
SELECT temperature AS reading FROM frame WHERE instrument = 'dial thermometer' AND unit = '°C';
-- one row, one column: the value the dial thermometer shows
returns 2 °C
